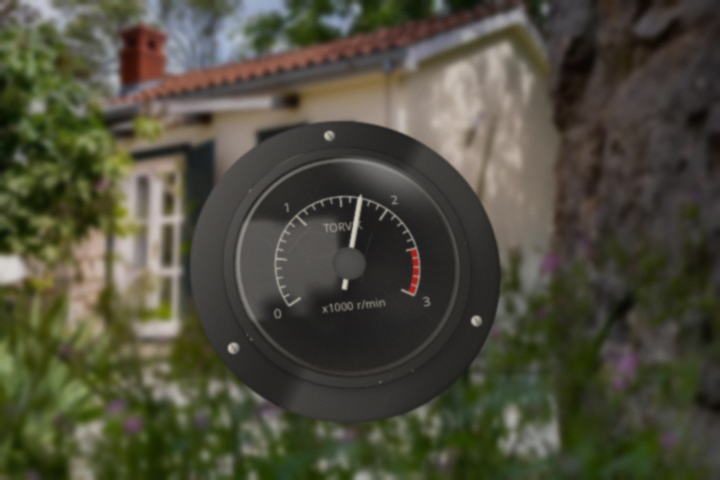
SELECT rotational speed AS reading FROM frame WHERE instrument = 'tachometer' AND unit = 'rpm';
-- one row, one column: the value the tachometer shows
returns 1700 rpm
